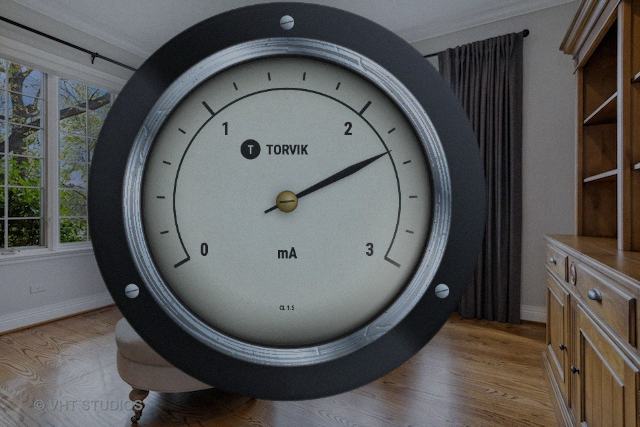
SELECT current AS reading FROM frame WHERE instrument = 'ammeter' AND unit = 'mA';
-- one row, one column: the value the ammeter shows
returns 2.3 mA
